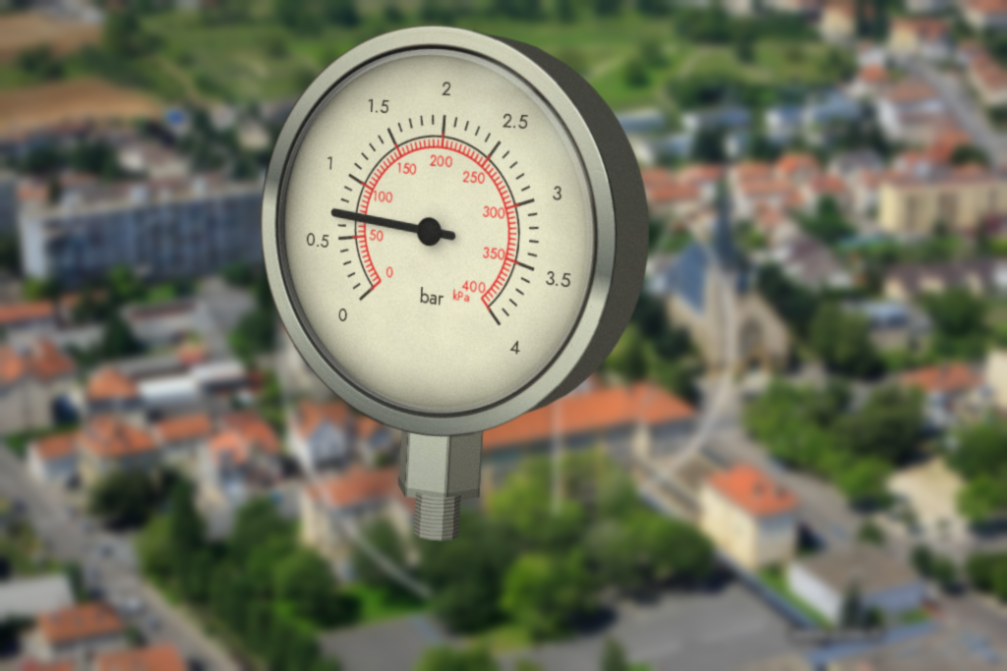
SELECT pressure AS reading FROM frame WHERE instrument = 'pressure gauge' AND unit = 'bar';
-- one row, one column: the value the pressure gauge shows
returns 0.7 bar
